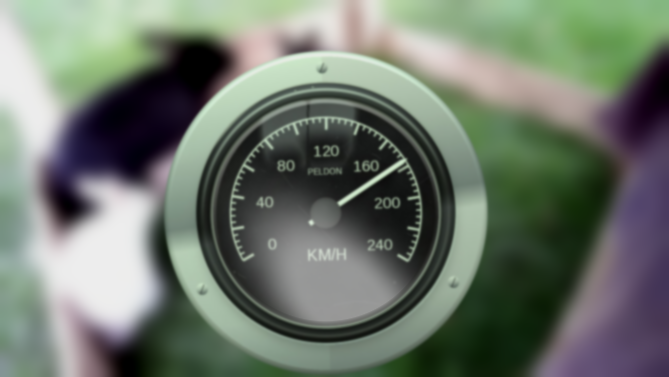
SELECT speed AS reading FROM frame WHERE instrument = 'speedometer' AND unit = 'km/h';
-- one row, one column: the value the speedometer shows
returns 176 km/h
